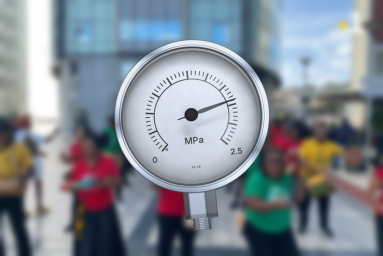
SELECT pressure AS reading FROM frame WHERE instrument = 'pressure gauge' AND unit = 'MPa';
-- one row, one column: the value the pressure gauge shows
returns 1.95 MPa
